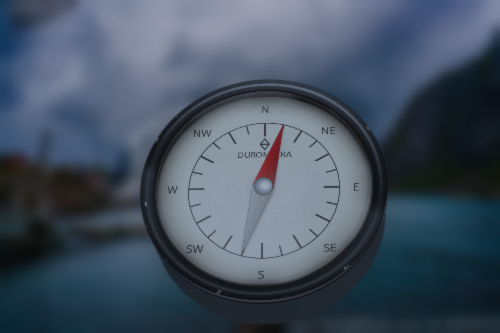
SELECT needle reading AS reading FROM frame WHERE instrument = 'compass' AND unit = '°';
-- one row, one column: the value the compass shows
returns 15 °
